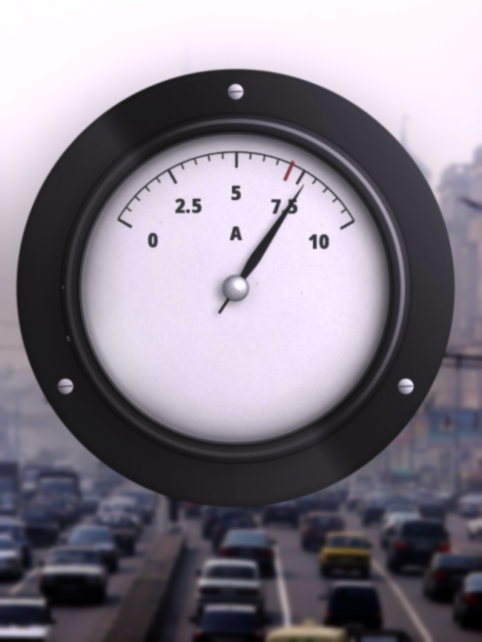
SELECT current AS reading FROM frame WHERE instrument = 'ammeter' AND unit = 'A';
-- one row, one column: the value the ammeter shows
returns 7.75 A
